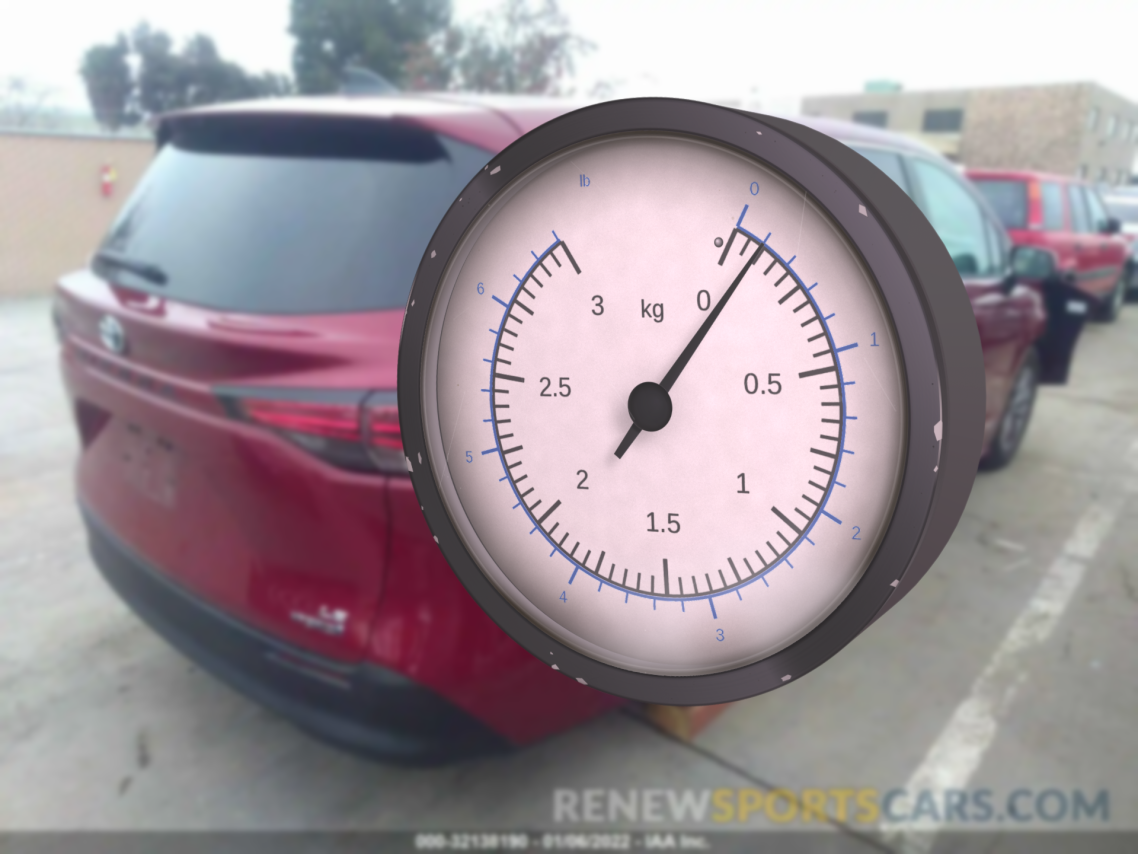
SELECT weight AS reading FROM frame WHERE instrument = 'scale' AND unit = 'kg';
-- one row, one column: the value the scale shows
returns 0.1 kg
